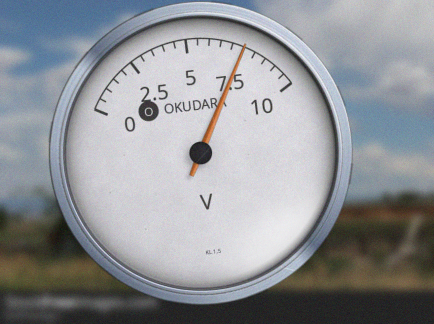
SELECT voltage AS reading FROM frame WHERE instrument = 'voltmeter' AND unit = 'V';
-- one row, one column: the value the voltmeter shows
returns 7.5 V
